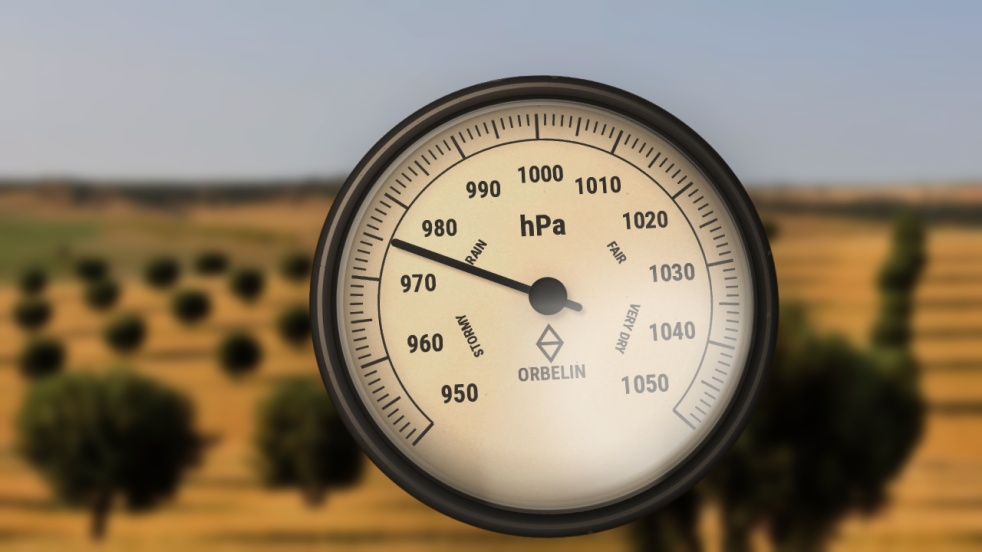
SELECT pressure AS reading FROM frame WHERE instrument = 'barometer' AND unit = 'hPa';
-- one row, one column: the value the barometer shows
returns 975 hPa
